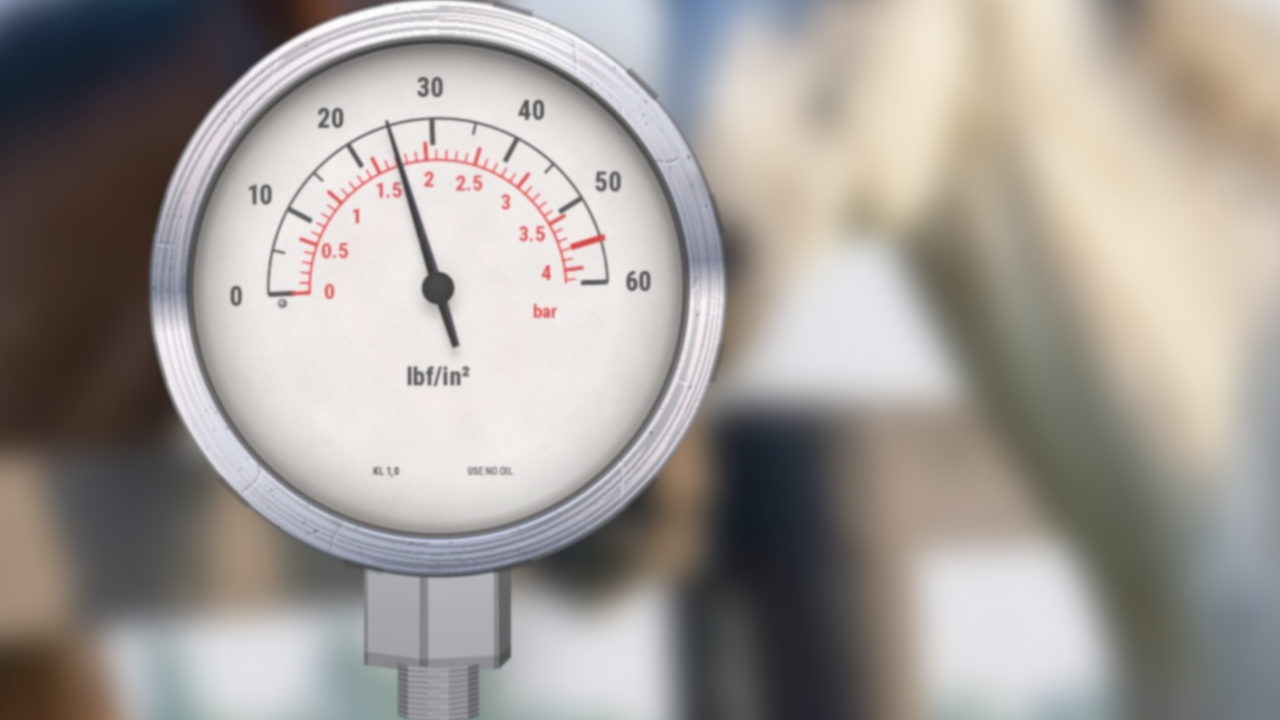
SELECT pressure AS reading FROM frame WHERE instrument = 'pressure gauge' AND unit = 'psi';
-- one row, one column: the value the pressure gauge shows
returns 25 psi
